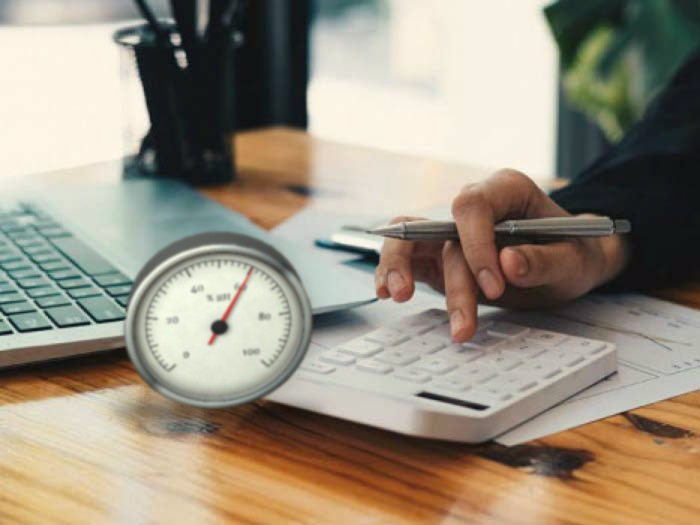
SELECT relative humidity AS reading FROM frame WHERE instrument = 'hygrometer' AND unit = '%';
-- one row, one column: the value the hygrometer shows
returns 60 %
